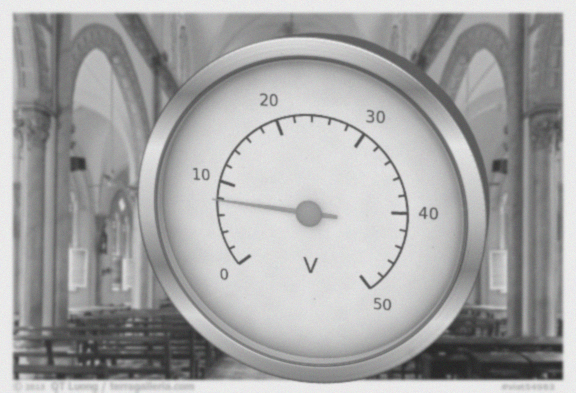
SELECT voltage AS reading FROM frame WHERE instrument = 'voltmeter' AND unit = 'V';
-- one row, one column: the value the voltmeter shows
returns 8 V
